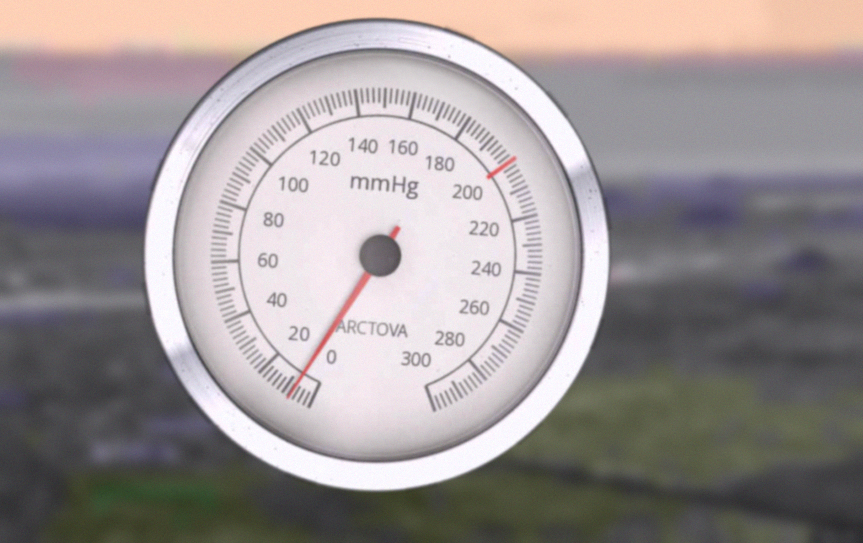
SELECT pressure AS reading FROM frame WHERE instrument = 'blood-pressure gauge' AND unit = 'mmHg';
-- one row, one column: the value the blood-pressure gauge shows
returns 8 mmHg
